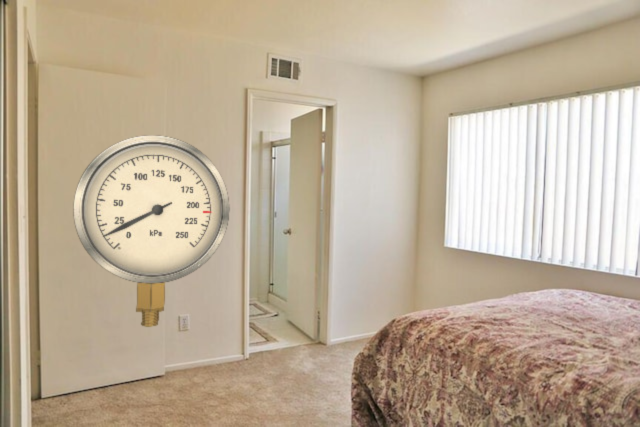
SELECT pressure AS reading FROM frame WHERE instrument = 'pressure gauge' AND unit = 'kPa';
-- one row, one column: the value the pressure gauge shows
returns 15 kPa
